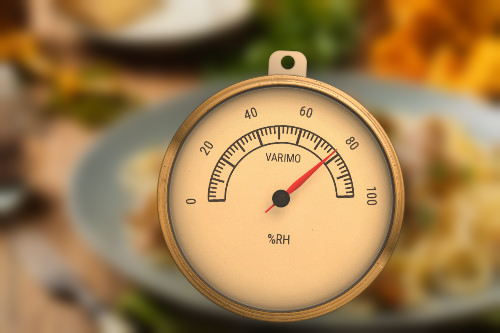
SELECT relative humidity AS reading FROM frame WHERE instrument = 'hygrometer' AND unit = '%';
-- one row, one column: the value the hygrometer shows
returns 78 %
